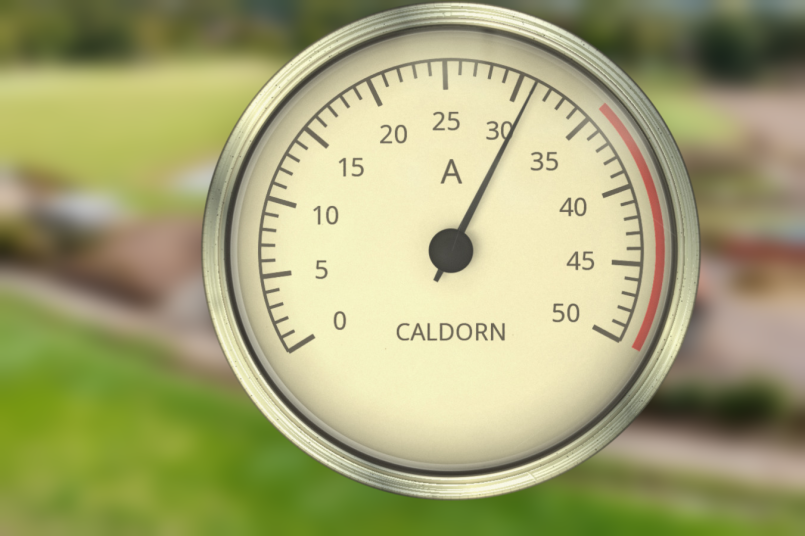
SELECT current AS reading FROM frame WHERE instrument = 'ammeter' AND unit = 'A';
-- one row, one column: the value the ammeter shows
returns 31 A
